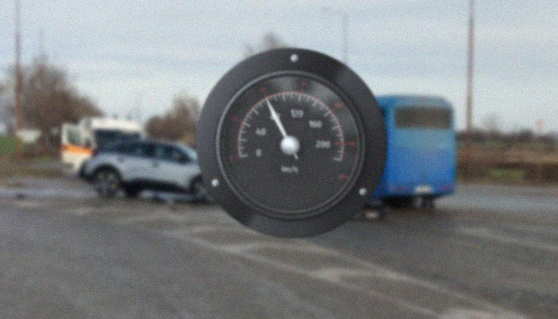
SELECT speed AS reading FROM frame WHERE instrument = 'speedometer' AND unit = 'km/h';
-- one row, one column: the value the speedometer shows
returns 80 km/h
